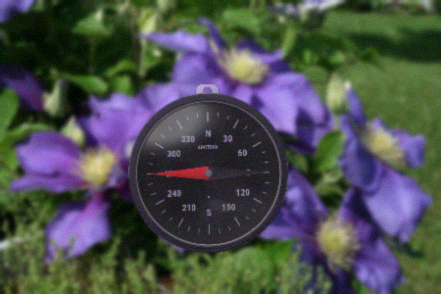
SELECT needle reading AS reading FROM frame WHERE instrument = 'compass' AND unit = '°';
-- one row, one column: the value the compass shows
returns 270 °
